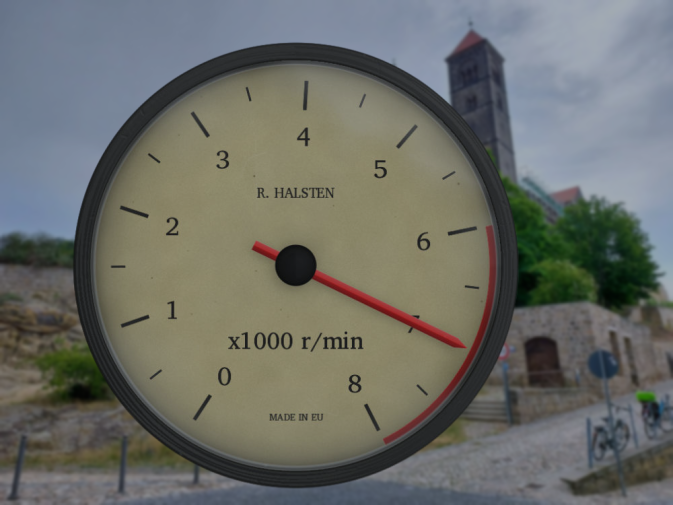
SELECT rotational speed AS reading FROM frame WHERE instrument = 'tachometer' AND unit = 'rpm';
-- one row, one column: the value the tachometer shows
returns 7000 rpm
